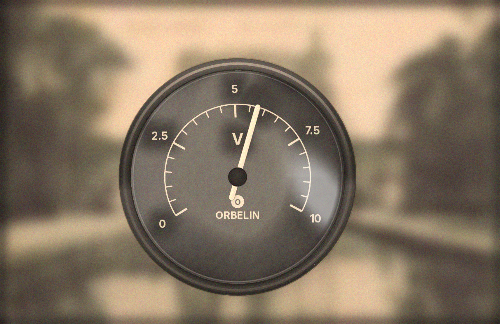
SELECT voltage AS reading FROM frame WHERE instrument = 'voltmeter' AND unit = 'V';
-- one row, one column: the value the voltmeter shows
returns 5.75 V
